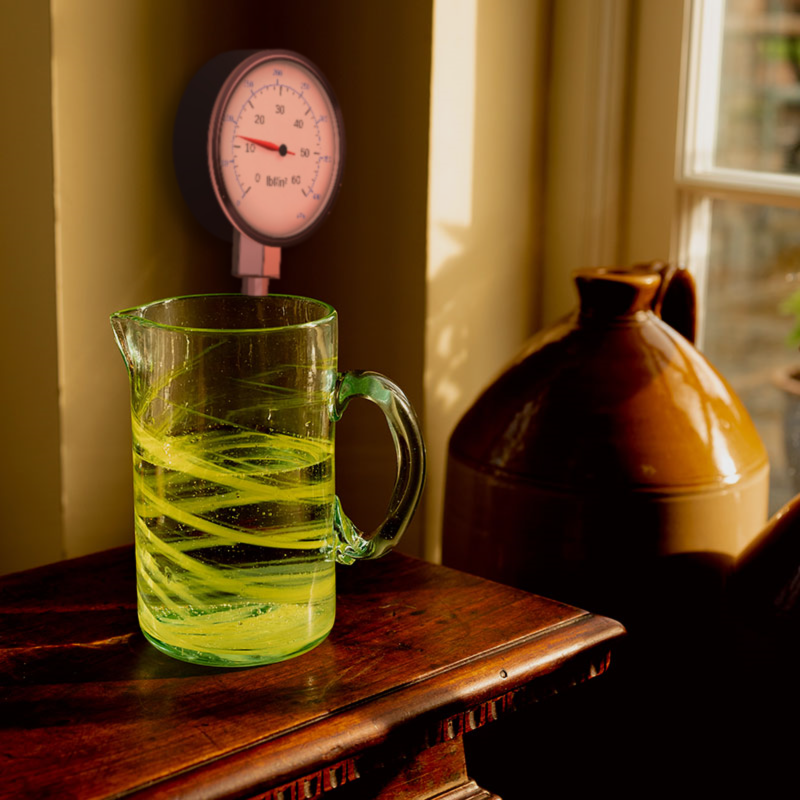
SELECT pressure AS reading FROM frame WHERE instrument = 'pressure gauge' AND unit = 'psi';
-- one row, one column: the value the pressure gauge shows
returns 12 psi
